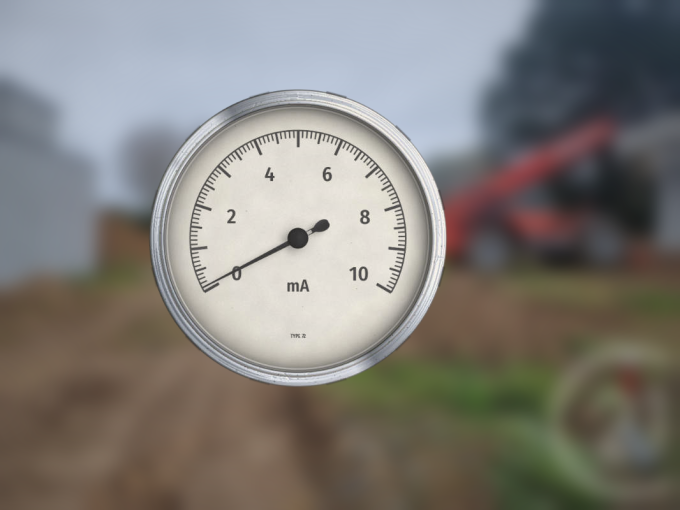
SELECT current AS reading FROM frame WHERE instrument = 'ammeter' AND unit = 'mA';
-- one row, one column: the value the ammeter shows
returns 0.1 mA
